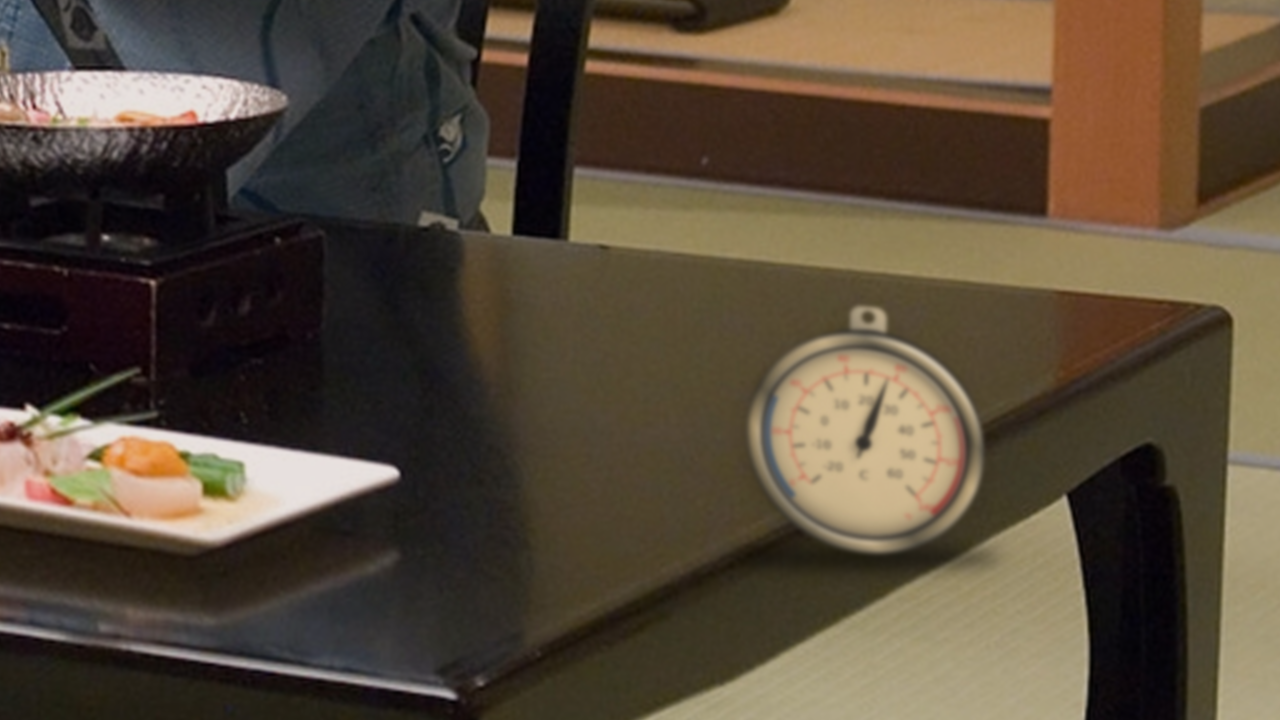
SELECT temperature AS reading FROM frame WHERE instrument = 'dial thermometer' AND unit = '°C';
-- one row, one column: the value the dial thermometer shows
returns 25 °C
